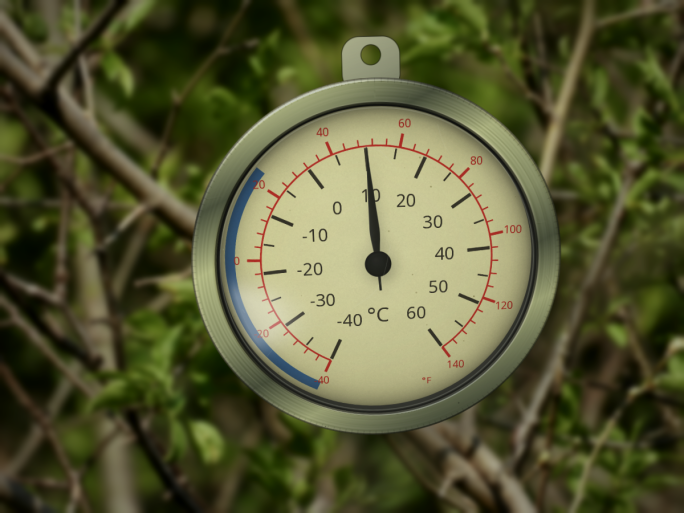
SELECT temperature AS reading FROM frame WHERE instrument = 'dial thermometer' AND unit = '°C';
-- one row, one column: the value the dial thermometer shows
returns 10 °C
